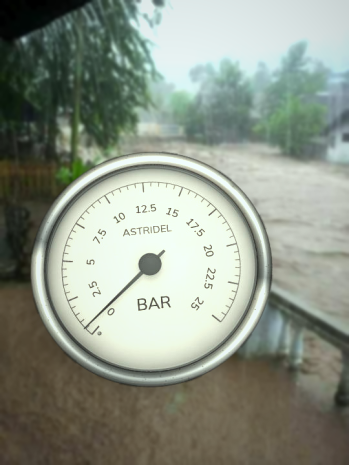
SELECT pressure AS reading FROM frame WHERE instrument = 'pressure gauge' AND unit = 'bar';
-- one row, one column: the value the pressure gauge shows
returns 0.5 bar
